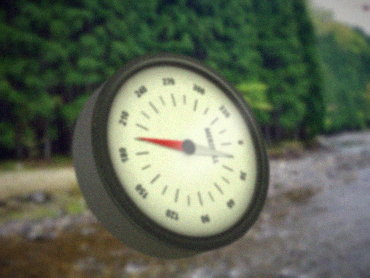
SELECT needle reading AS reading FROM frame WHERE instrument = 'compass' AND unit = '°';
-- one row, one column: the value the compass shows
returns 195 °
